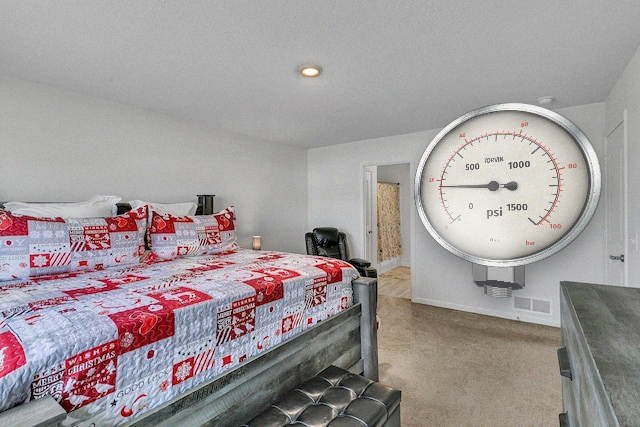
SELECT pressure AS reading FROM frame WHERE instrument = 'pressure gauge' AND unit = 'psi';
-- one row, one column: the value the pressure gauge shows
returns 250 psi
